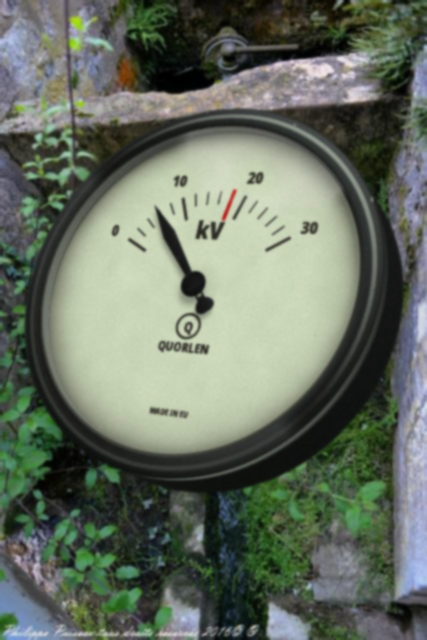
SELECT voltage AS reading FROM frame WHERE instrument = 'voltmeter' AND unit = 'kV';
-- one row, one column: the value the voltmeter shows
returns 6 kV
